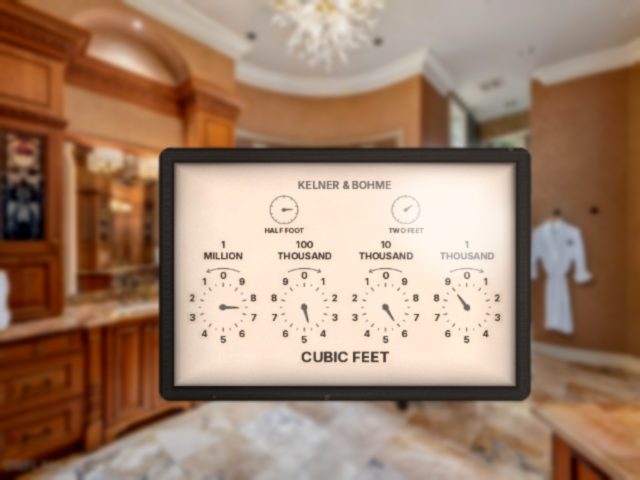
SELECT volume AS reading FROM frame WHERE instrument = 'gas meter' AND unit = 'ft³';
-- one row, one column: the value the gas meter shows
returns 745900 ft³
